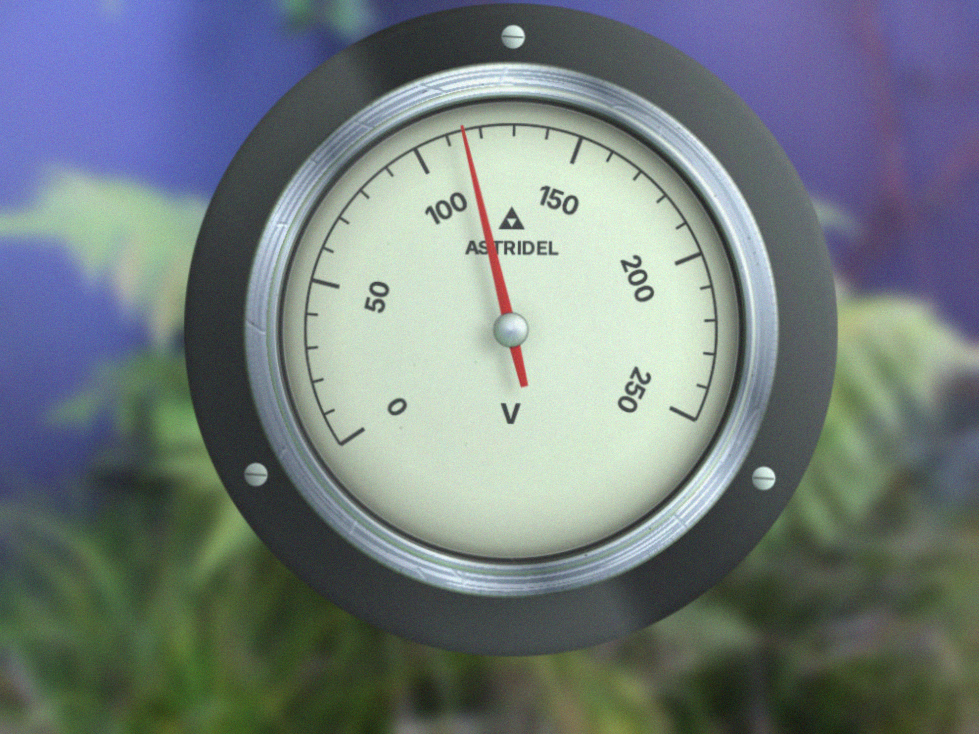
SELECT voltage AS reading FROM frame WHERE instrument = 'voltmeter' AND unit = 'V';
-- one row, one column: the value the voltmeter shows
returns 115 V
